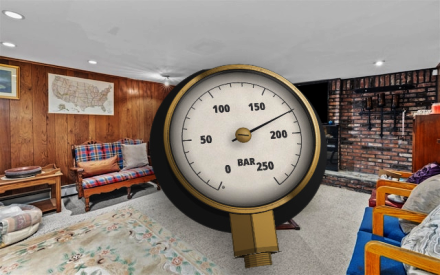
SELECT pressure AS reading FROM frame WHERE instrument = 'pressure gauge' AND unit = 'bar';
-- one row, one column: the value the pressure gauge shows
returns 180 bar
